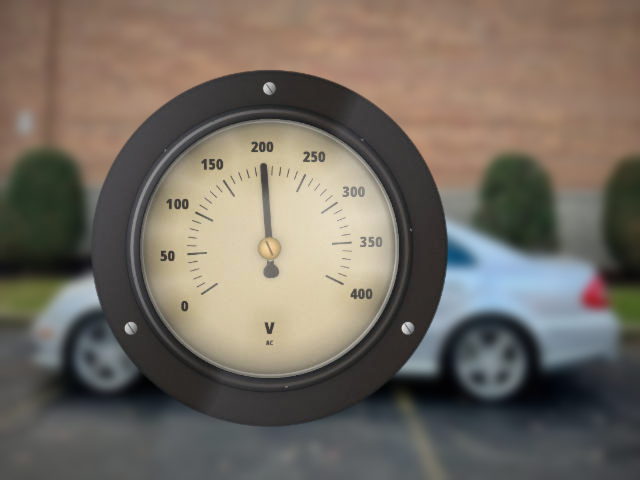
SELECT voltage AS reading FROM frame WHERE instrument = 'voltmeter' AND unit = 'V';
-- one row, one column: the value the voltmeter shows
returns 200 V
